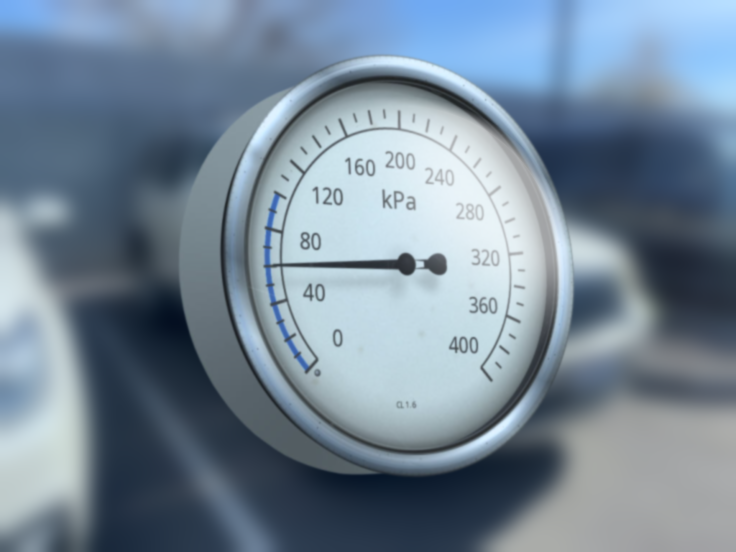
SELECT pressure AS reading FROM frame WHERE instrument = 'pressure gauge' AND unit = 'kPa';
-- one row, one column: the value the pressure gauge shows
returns 60 kPa
